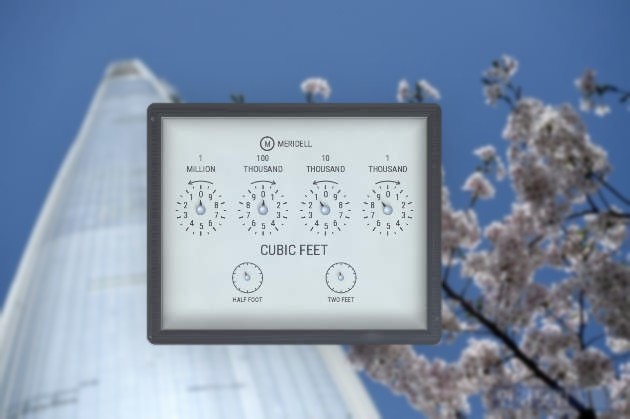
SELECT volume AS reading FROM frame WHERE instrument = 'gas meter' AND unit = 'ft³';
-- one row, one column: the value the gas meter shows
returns 900 ft³
